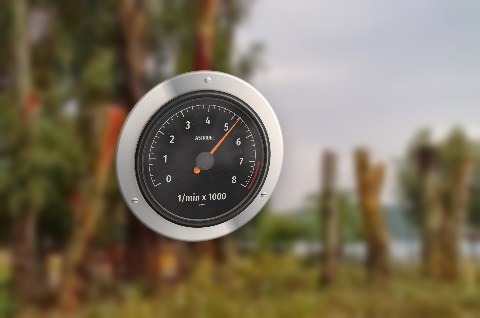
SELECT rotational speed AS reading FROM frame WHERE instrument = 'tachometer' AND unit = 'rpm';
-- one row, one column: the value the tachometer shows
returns 5200 rpm
